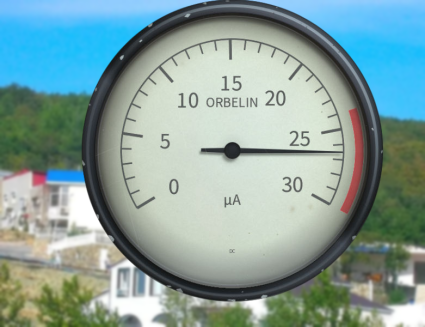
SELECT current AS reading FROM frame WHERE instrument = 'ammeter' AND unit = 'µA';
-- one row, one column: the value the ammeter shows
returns 26.5 µA
